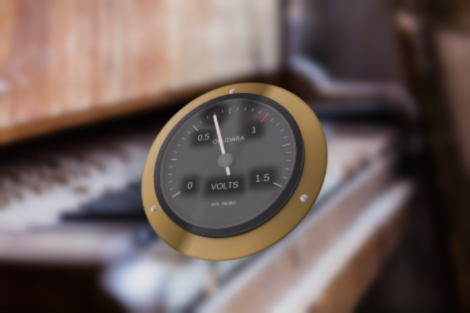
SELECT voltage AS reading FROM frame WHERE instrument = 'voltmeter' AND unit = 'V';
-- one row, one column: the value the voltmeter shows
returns 0.65 V
